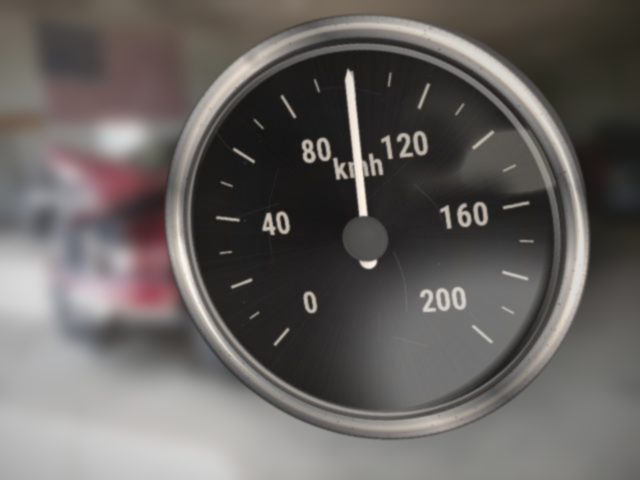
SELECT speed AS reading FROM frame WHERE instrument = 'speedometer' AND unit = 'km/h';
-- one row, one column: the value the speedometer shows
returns 100 km/h
